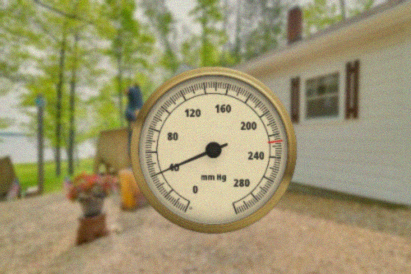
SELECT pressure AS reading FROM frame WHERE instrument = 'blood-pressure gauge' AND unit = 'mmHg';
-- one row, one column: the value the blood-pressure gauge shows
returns 40 mmHg
